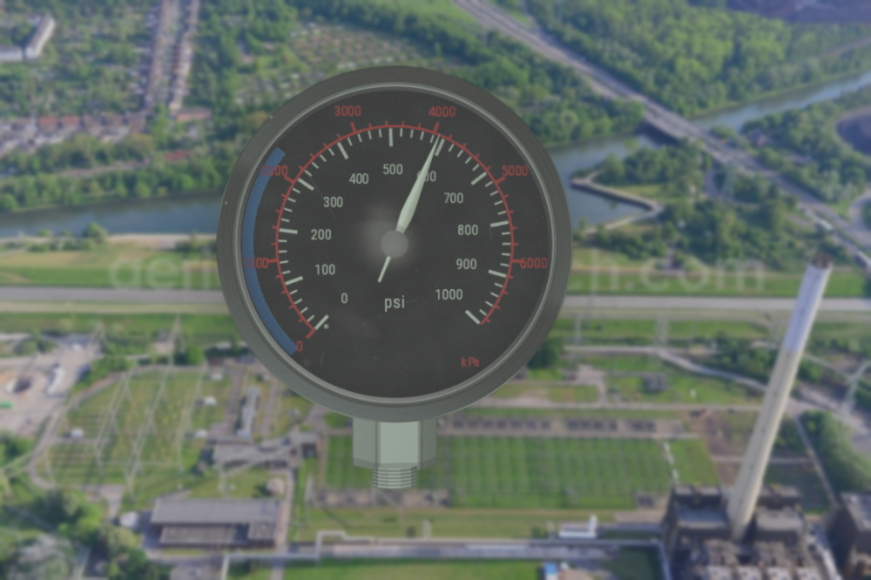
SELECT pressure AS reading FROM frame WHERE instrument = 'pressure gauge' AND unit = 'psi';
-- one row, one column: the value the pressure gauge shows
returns 590 psi
